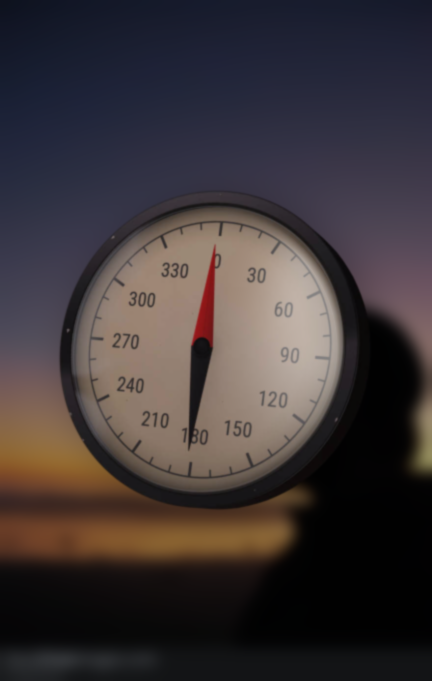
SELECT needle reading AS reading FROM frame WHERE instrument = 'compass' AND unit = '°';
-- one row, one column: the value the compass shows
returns 0 °
